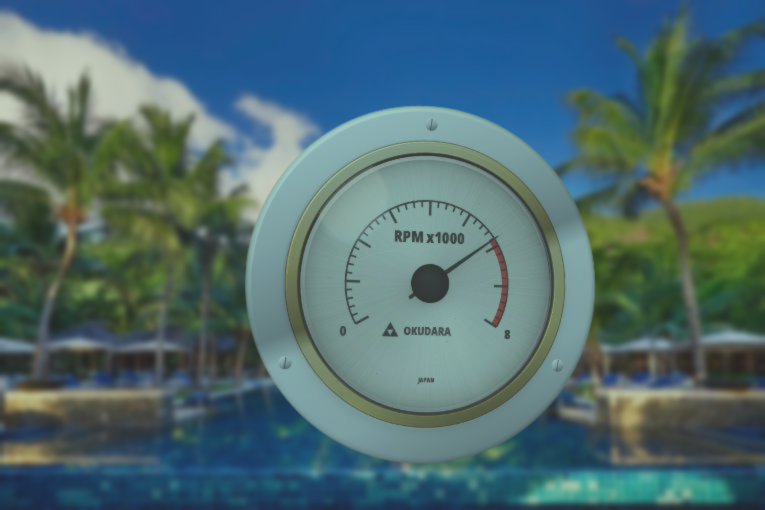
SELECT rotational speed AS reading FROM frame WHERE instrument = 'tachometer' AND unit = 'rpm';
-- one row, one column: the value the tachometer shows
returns 5800 rpm
